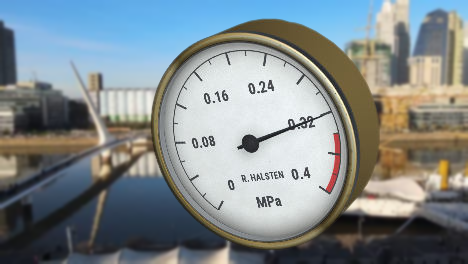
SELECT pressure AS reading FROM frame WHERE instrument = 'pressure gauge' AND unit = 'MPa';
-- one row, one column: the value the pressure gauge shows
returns 0.32 MPa
